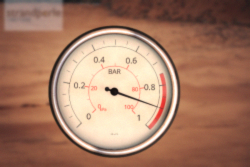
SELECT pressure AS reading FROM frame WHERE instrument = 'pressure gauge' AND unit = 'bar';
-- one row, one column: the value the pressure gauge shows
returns 0.9 bar
